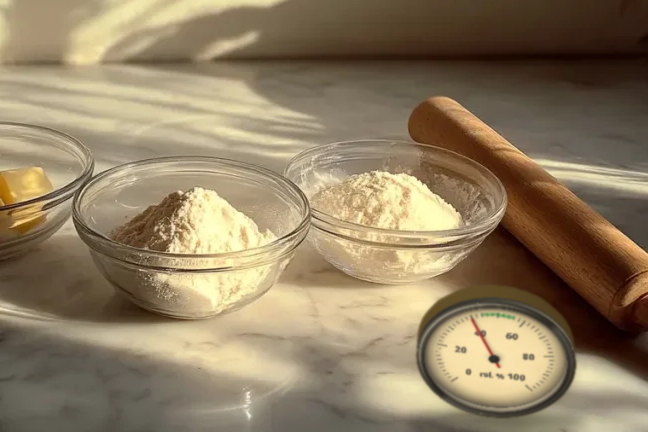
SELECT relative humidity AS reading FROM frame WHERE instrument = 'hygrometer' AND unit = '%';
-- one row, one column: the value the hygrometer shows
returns 40 %
